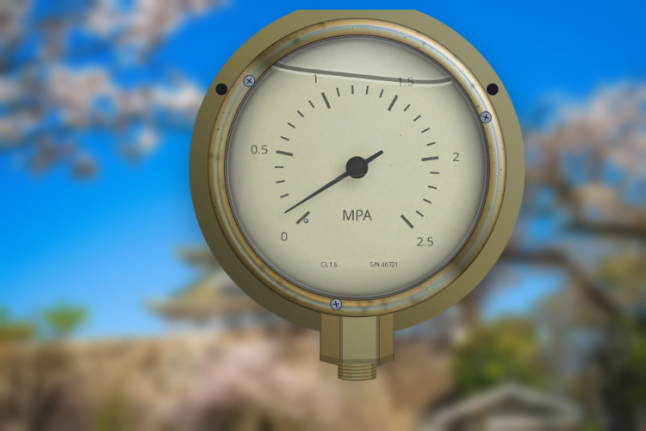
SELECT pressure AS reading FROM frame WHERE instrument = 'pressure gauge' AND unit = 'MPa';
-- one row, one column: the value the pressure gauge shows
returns 0.1 MPa
